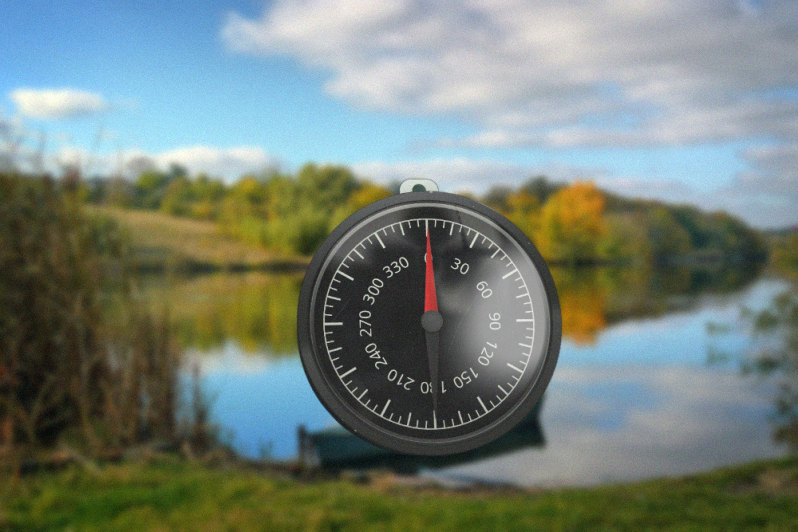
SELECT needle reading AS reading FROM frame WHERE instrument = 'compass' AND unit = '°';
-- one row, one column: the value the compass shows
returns 0 °
